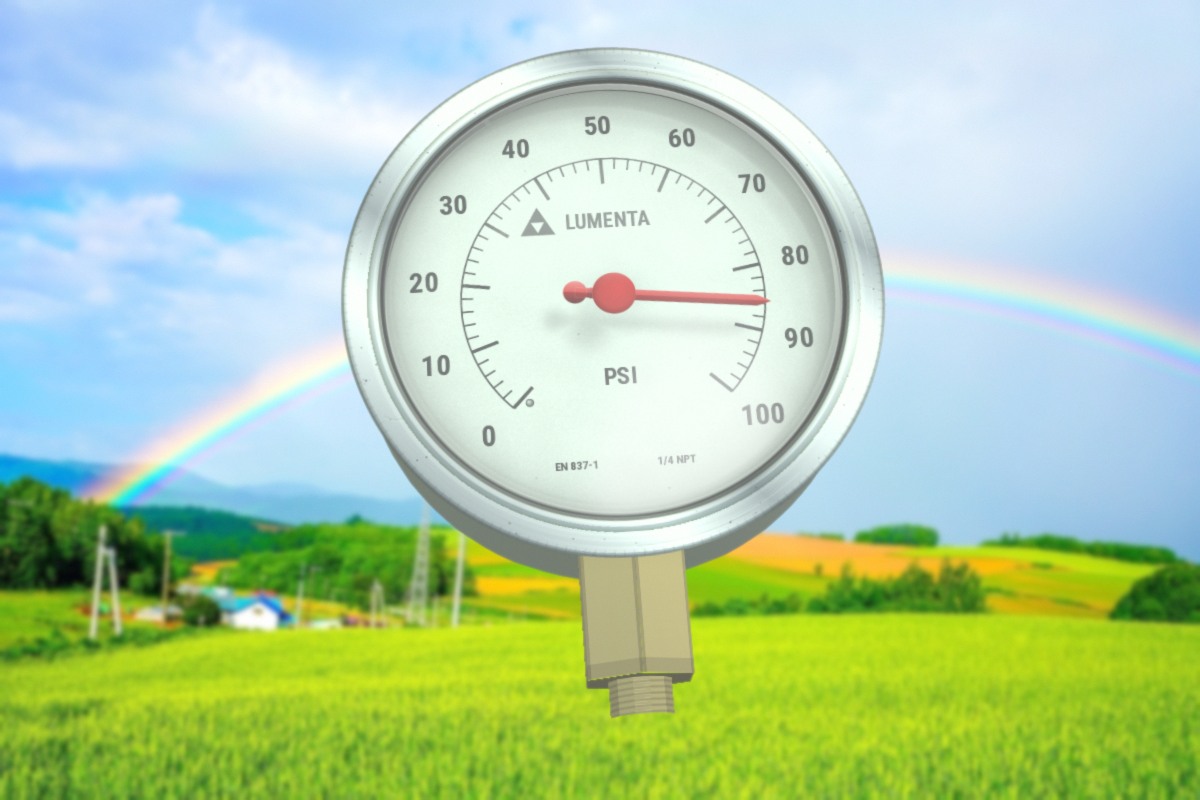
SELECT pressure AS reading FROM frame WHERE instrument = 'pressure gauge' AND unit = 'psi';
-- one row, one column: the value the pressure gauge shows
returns 86 psi
